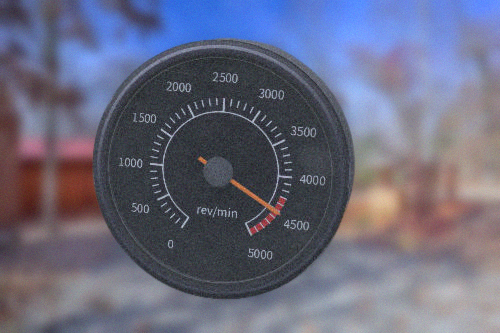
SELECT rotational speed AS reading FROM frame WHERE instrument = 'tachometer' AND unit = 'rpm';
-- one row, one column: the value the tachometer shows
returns 4500 rpm
